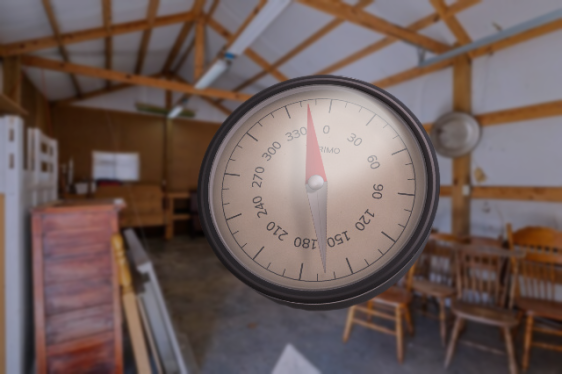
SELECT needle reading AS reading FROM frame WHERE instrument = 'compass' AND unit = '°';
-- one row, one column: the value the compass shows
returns 345 °
